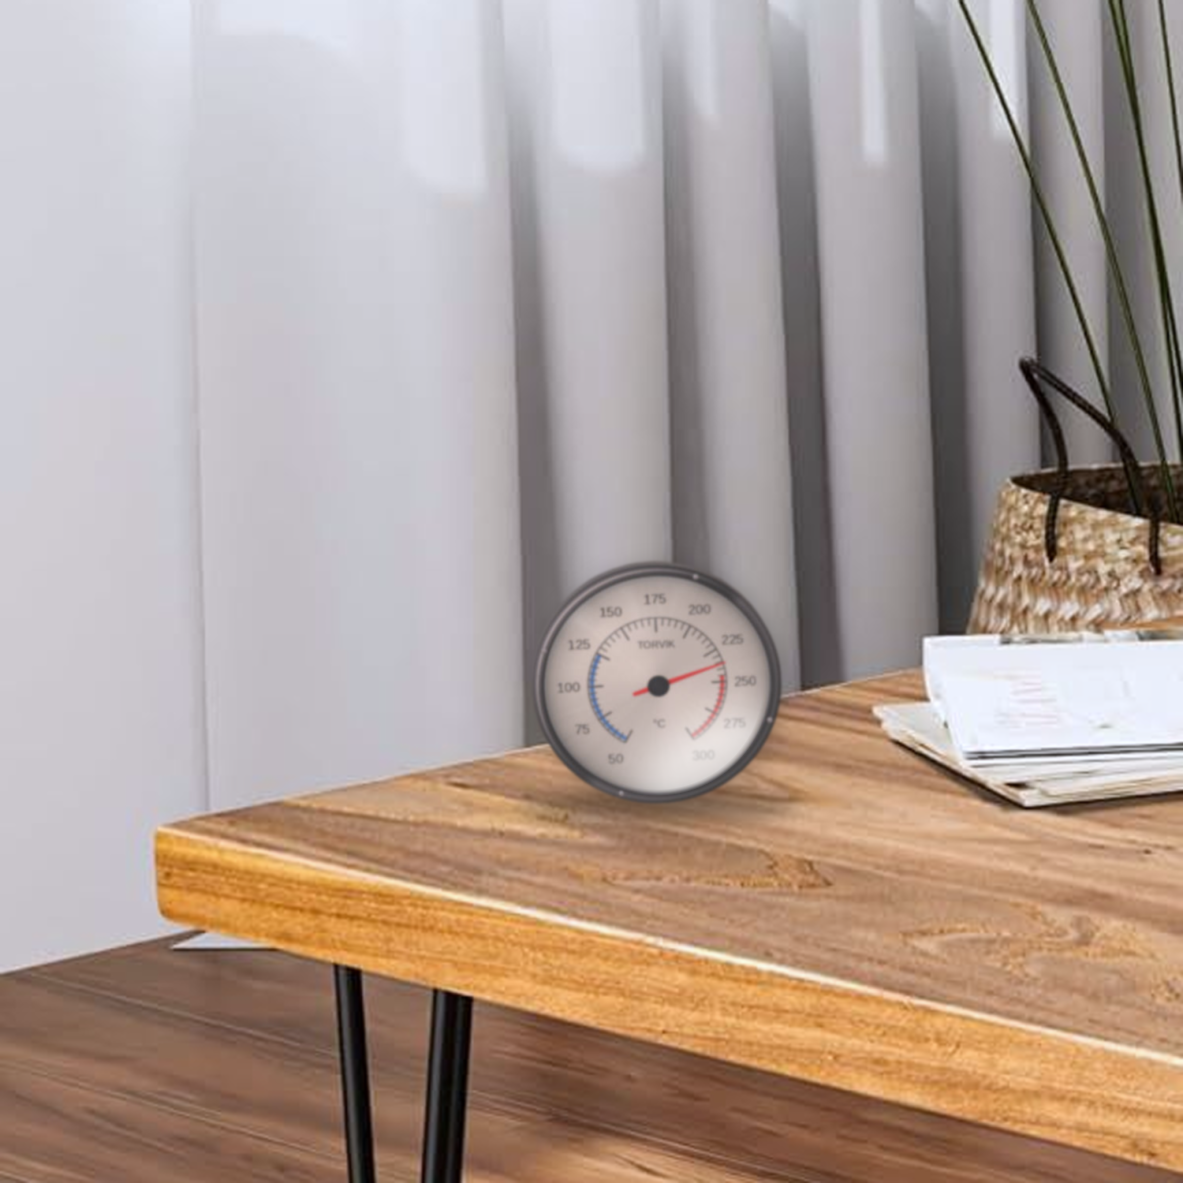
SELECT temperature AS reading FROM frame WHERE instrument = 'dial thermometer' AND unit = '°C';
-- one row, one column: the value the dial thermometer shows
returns 235 °C
